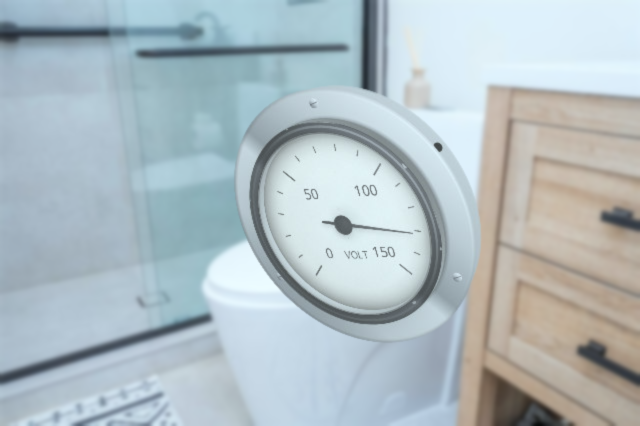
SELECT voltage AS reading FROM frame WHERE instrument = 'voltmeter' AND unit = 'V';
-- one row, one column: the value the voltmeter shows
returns 130 V
